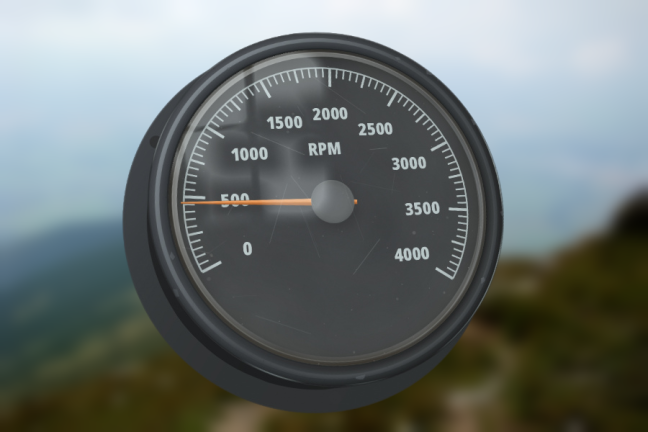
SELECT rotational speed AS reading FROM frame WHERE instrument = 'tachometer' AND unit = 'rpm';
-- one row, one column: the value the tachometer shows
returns 450 rpm
